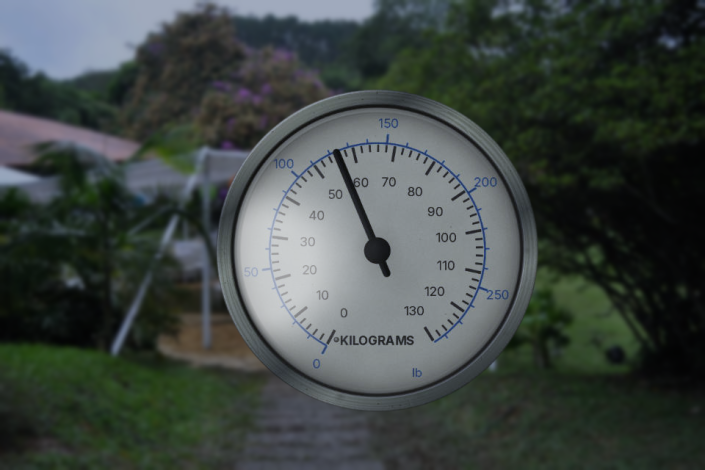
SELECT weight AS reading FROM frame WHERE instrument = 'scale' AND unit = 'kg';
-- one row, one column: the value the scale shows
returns 56 kg
